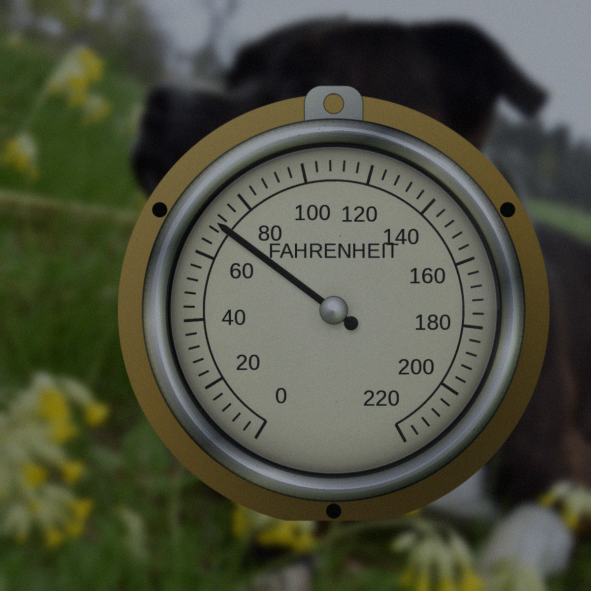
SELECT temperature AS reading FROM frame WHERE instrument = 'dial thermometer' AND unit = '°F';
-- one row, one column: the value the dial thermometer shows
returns 70 °F
